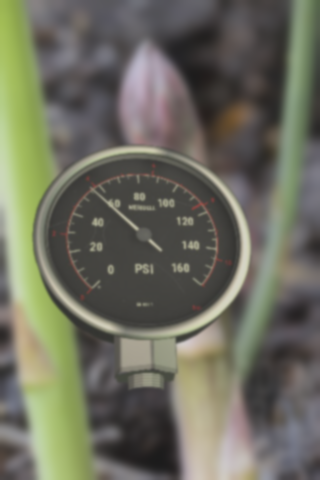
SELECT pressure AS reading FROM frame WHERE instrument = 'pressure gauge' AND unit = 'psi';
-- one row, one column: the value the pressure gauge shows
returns 55 psi
